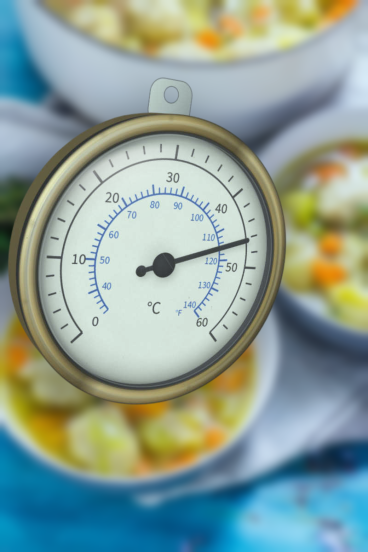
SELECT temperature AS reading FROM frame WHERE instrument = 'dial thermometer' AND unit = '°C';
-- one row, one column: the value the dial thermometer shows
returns 46 °C
